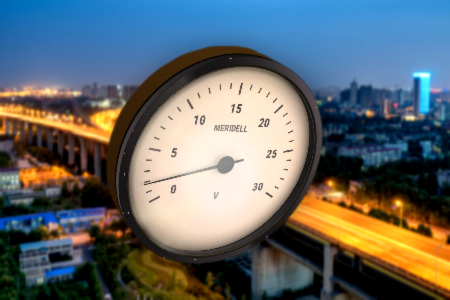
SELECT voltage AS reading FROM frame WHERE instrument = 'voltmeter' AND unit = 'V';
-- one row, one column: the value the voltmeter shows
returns 2 V
